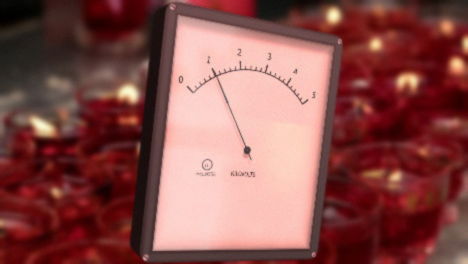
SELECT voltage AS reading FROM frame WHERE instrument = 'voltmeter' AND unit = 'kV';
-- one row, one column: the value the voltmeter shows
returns 1 kV
